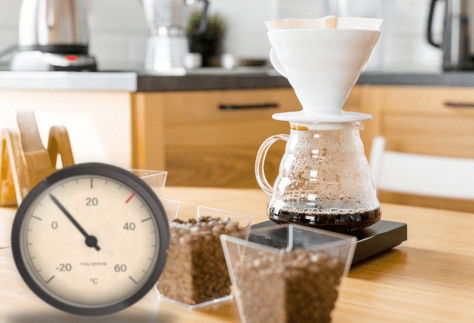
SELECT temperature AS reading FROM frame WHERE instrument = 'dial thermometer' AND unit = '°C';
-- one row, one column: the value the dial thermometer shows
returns 8 °C
